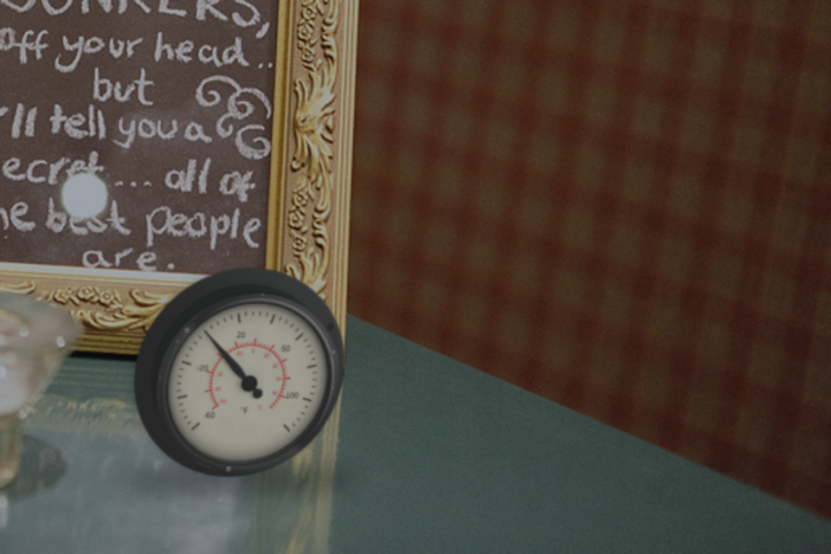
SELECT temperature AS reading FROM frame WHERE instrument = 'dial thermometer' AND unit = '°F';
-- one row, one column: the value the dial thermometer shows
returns 0 °F
